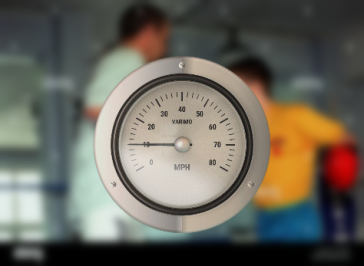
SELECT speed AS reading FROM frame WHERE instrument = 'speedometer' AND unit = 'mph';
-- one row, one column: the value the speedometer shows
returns 10 mph
